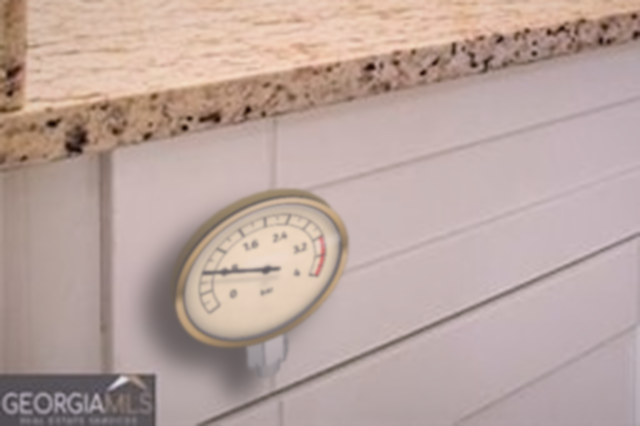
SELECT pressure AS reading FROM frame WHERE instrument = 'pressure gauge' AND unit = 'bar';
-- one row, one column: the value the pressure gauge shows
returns 0.8 bar
